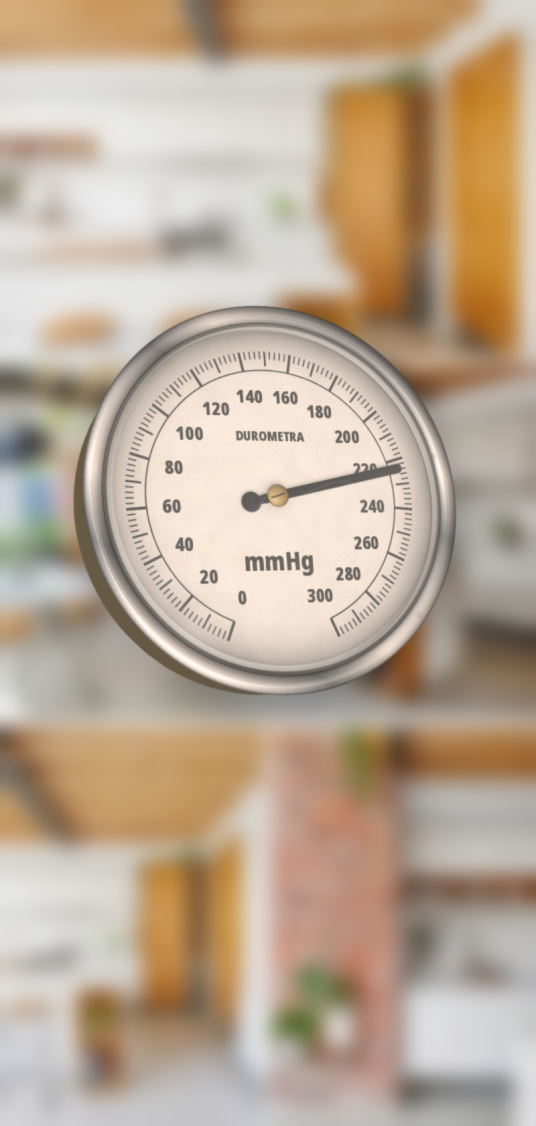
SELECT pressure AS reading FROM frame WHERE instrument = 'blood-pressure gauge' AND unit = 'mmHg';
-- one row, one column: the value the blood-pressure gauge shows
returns 224 mmHg
